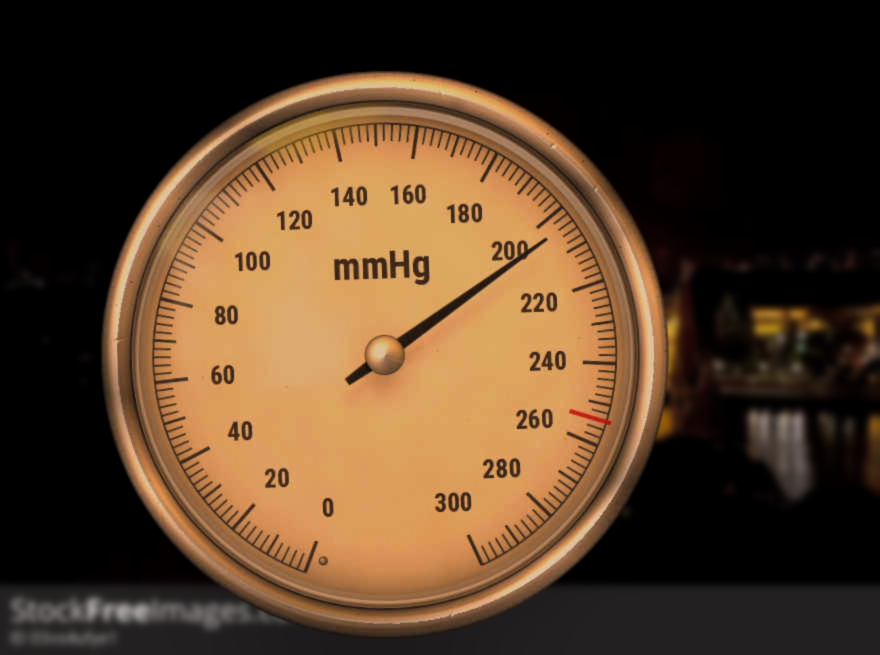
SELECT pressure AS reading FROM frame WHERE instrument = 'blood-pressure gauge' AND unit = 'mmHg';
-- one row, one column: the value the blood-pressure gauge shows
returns 204 mmHg
